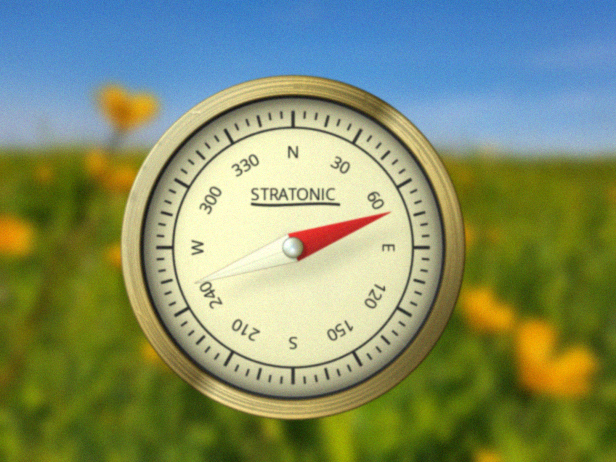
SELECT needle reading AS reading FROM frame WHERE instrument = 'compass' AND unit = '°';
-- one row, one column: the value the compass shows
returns 70 °
